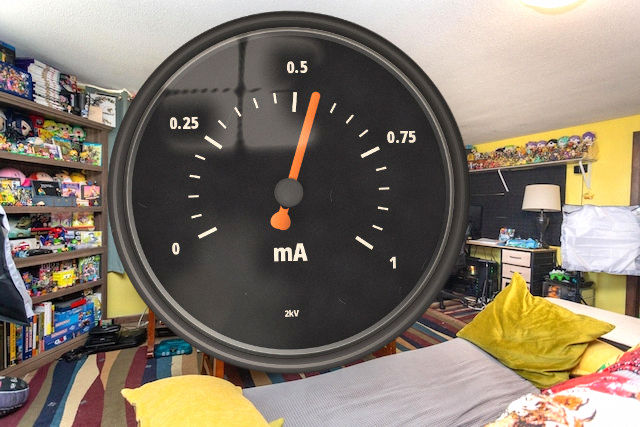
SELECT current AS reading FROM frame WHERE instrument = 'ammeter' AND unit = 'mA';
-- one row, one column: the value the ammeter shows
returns 0.55 mA
